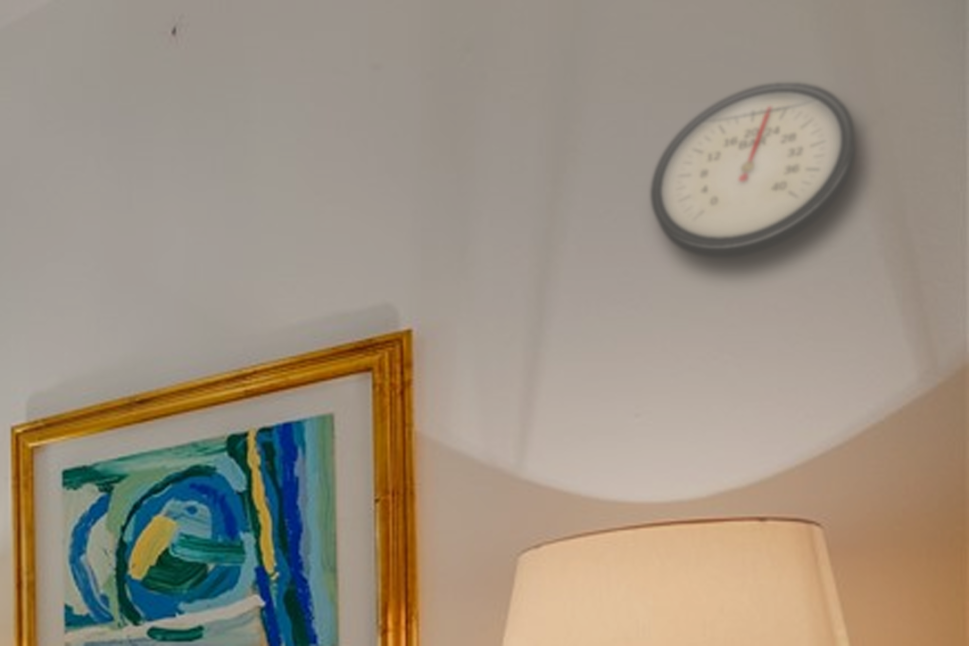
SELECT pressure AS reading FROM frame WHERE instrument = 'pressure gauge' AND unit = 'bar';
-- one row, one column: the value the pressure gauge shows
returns 22 bar
